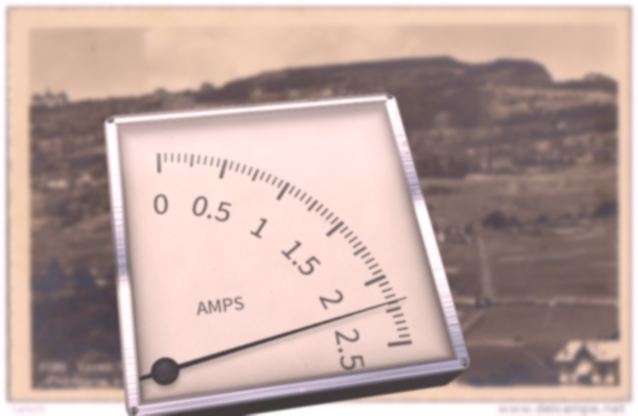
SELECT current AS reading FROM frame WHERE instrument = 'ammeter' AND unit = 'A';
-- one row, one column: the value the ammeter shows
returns 2.2 A
